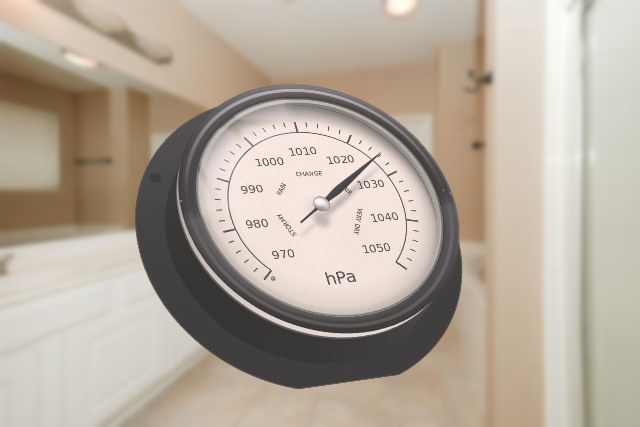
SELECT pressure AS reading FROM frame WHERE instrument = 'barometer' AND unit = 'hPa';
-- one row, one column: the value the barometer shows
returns 1026 hPa
